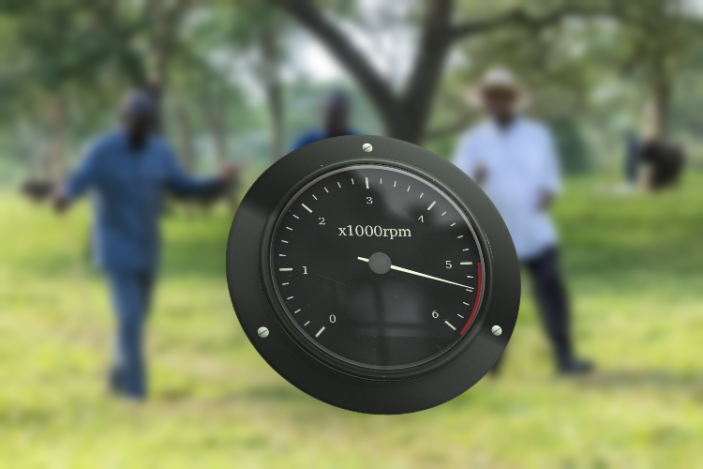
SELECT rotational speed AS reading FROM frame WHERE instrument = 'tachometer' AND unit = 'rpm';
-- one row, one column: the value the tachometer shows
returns 5400 rpm
